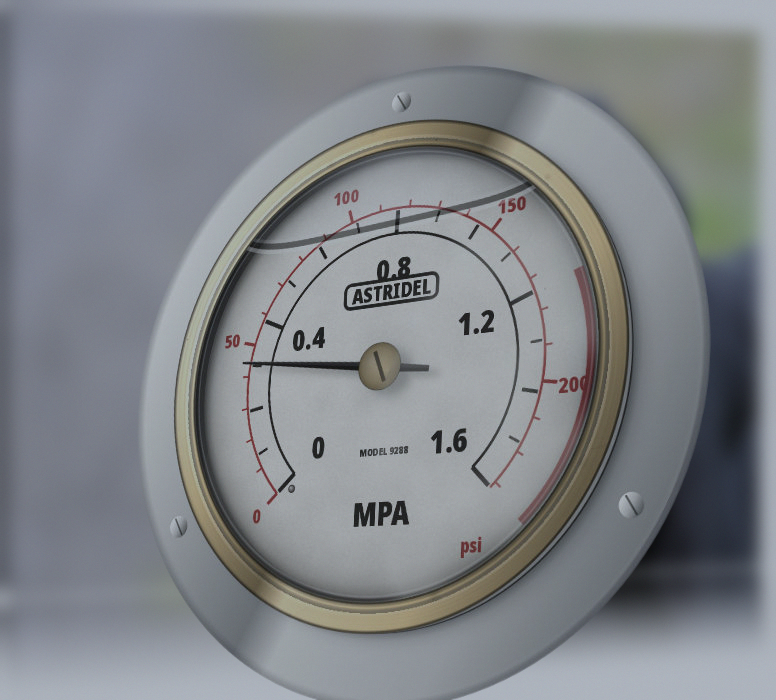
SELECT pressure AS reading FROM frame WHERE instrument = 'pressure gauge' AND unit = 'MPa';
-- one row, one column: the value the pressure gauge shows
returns 0.3 MPa
